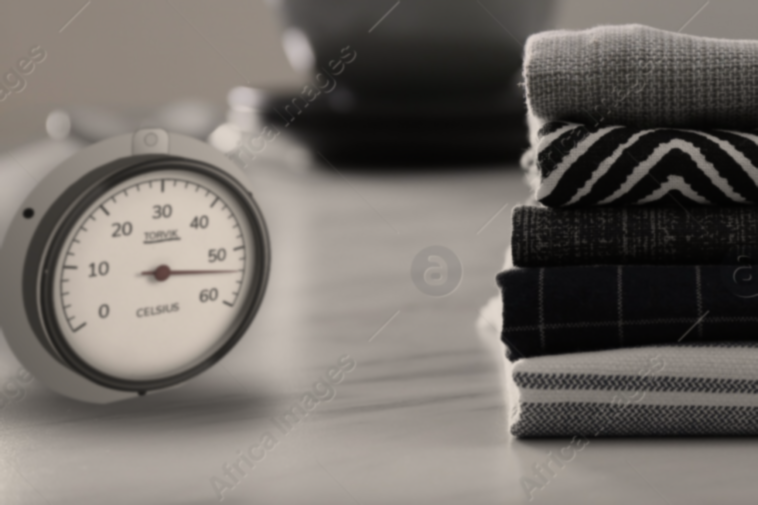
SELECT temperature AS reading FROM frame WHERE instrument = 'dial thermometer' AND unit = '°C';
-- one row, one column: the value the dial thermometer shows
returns 54 °C
